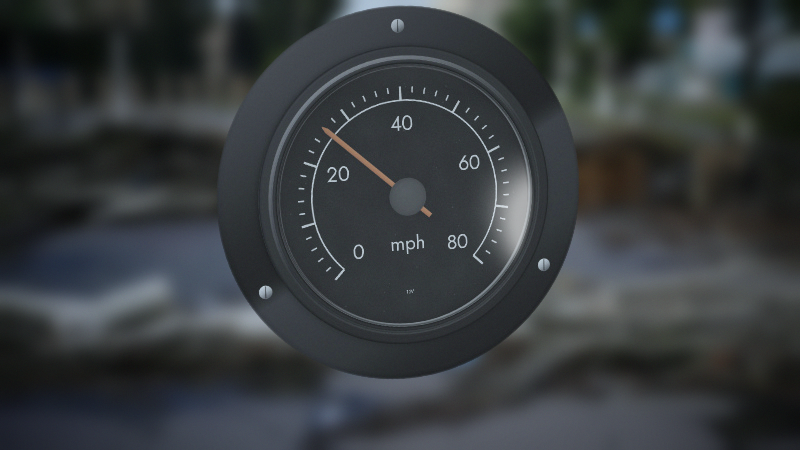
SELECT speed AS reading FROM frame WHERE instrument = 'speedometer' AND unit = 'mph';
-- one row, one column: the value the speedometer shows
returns 26 mph
